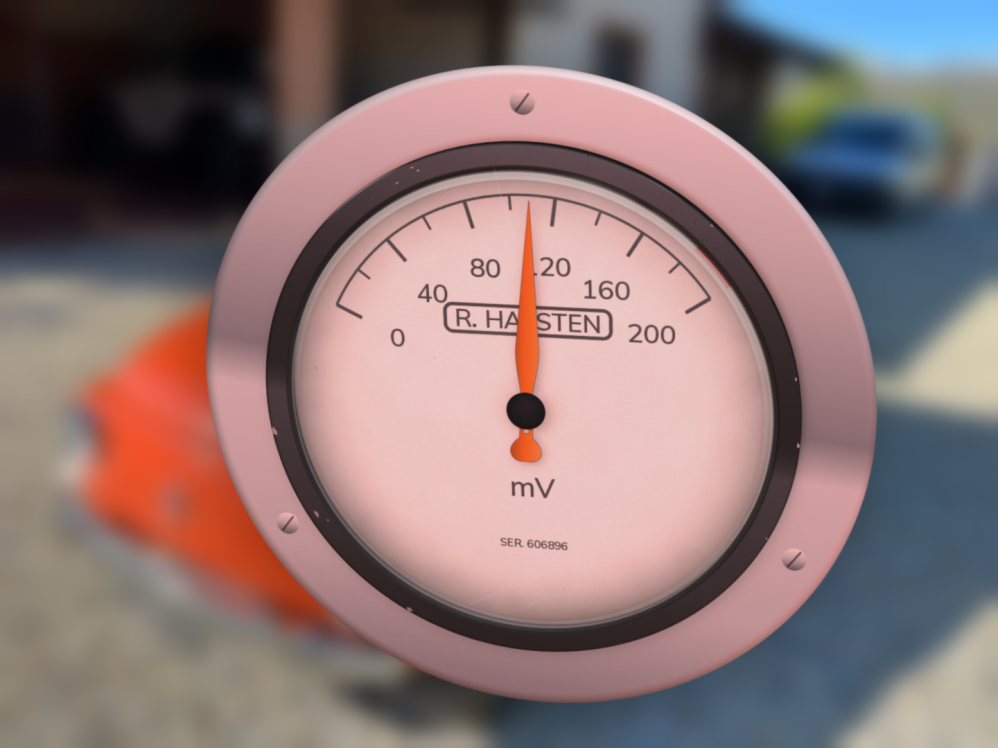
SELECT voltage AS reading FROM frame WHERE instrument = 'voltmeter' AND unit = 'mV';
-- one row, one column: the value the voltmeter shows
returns 110 mV
